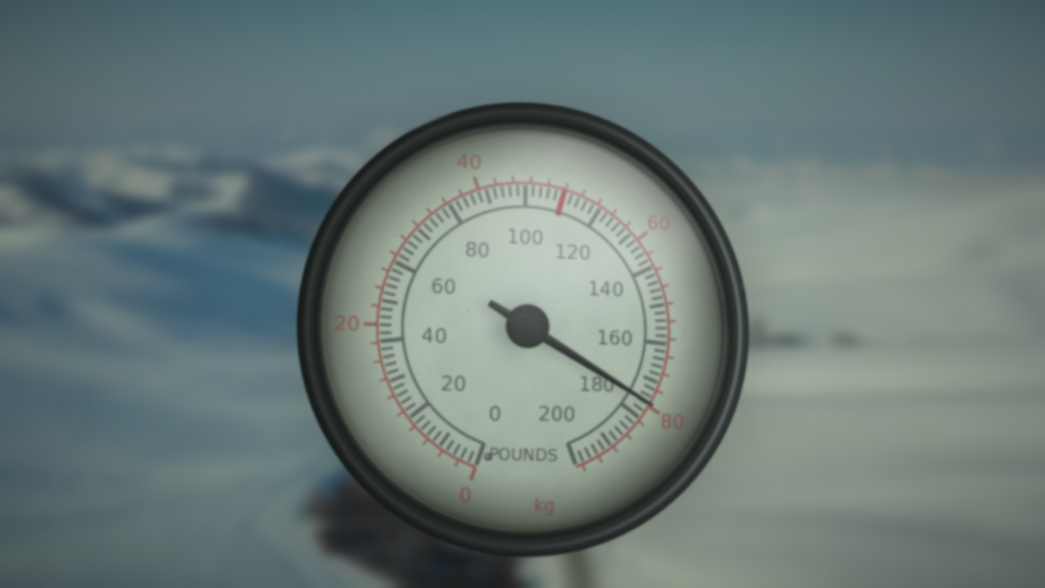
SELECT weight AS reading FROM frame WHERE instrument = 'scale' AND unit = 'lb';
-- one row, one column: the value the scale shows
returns 176 lb
